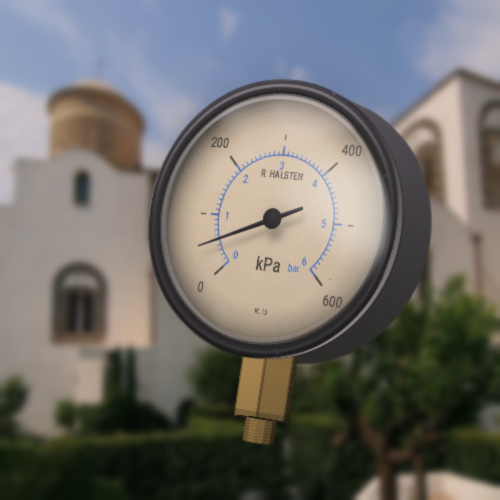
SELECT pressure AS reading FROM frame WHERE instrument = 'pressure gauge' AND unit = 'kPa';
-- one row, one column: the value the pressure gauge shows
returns 50 kPa
